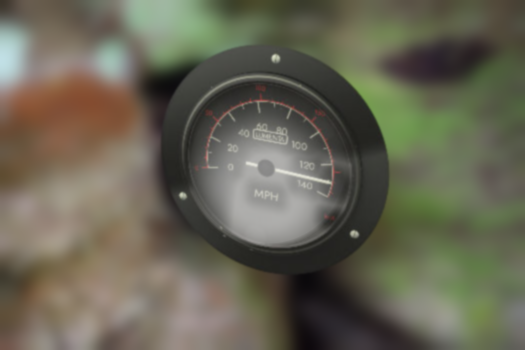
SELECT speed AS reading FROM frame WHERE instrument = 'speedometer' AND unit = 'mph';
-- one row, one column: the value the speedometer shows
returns 130 mph
